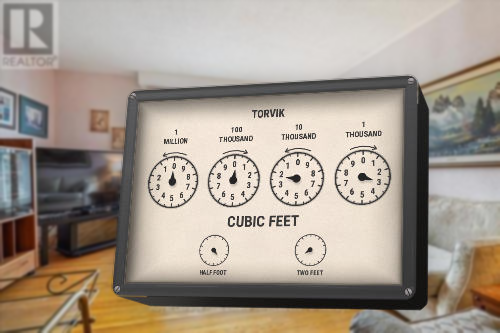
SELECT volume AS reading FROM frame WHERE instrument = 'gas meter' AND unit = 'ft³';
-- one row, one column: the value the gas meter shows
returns 2300 ft³
